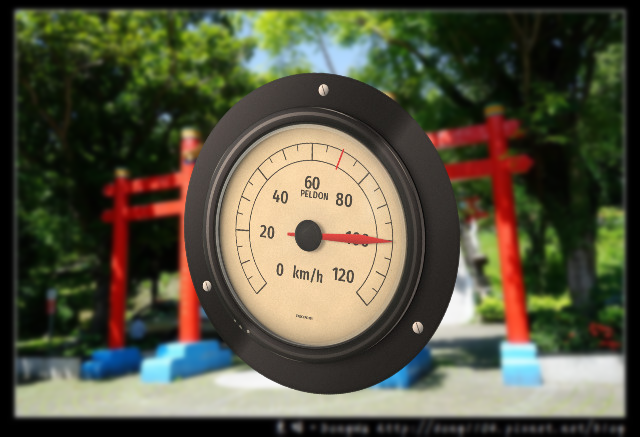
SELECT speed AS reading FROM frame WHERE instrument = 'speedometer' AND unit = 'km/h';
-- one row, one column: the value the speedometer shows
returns 100 km/h
